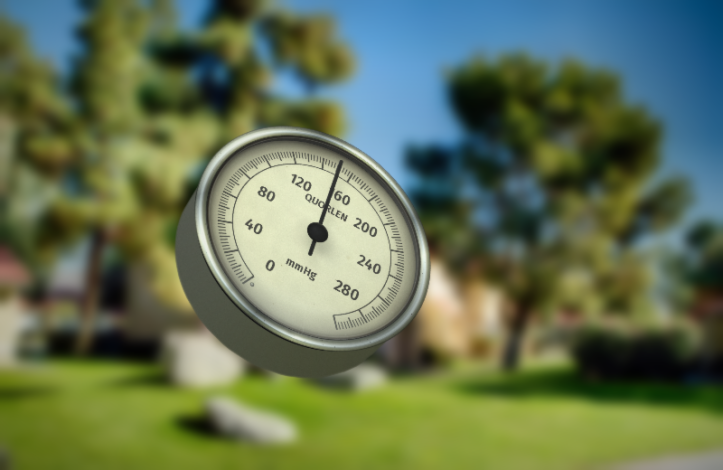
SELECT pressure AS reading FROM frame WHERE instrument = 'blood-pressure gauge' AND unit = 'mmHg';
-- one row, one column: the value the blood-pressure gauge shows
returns 150 mmHg
